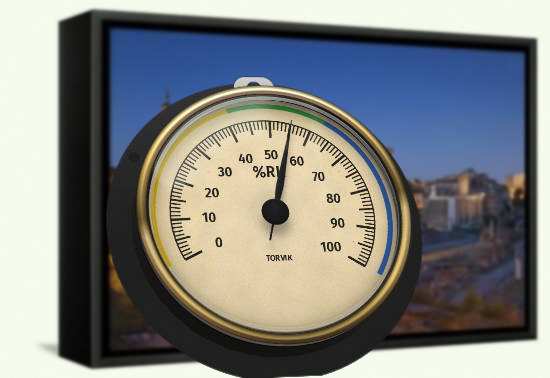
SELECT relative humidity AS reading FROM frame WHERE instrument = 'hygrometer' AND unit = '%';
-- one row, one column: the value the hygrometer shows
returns 55 %
